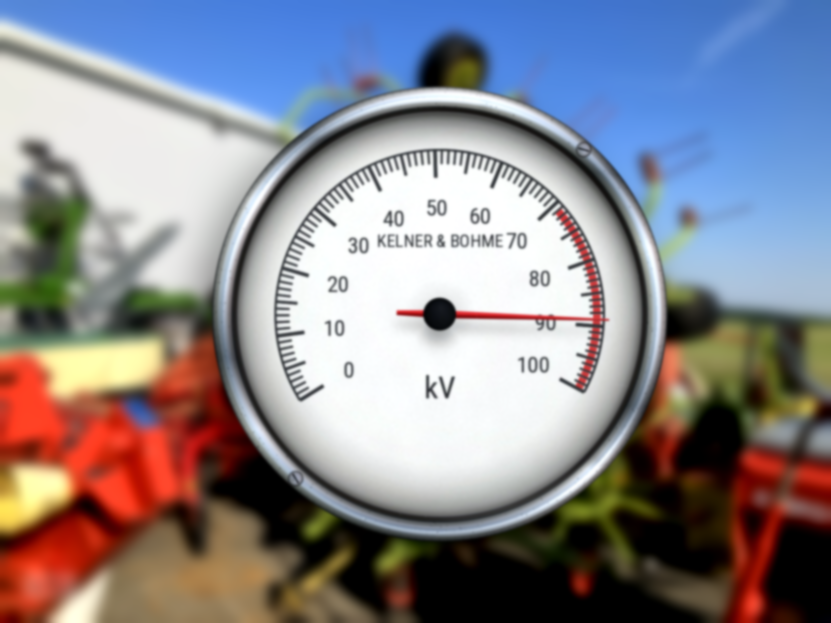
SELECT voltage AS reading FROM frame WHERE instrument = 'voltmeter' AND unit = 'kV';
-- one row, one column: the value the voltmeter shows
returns 89 kV
